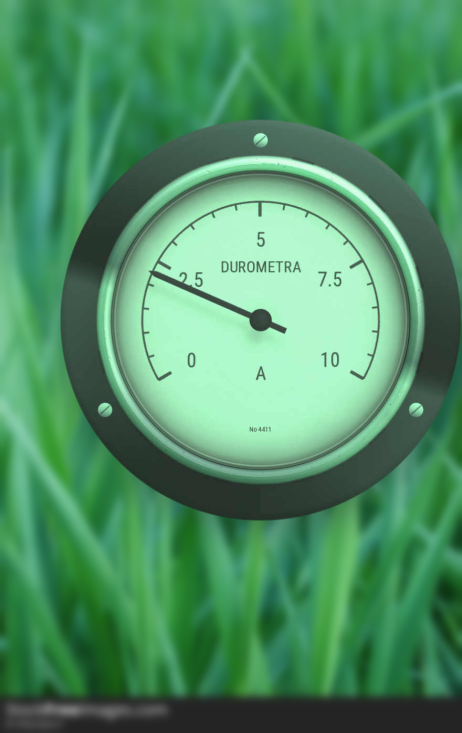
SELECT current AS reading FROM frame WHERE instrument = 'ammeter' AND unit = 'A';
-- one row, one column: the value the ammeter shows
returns 2.25 A
